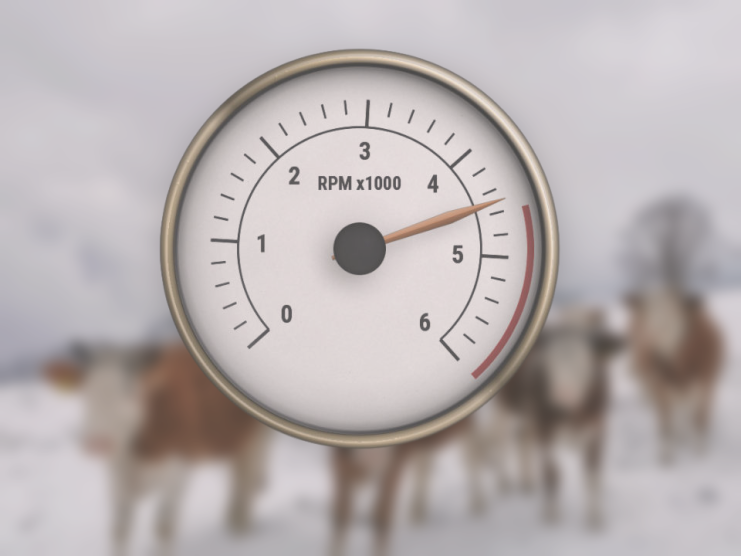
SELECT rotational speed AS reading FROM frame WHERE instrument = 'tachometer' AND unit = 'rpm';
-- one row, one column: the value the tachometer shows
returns 4500 rpm
